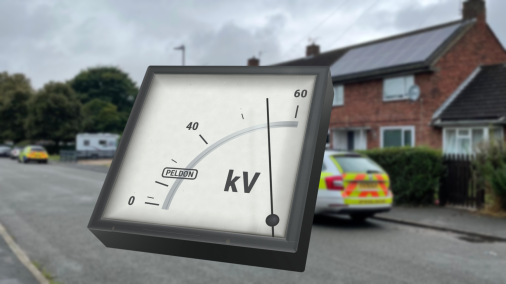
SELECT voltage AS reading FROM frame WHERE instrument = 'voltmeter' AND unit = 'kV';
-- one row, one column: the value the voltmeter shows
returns 55 kV
